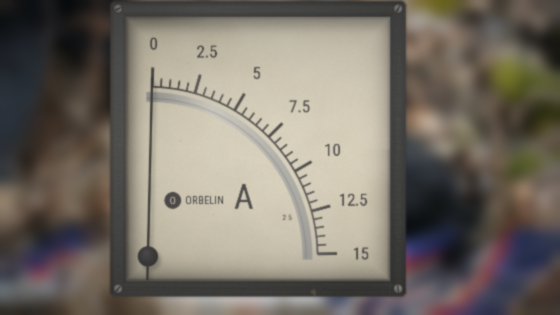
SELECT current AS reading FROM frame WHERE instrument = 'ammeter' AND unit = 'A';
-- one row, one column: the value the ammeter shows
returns 0 A
